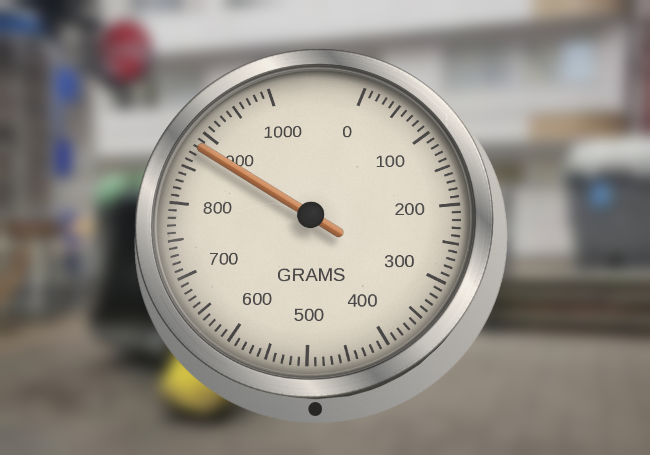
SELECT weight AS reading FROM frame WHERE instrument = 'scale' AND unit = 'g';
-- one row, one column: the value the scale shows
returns 880 g
